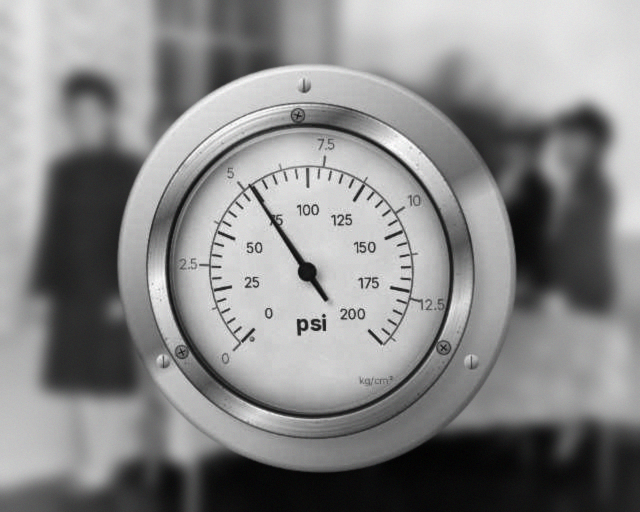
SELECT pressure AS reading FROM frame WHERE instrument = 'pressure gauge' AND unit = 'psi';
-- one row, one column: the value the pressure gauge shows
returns 75 psi
